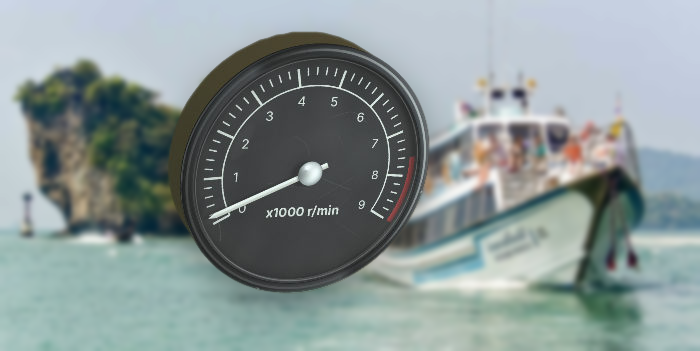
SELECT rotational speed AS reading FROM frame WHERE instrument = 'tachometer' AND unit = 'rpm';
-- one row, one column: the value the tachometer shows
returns 200 rpm
